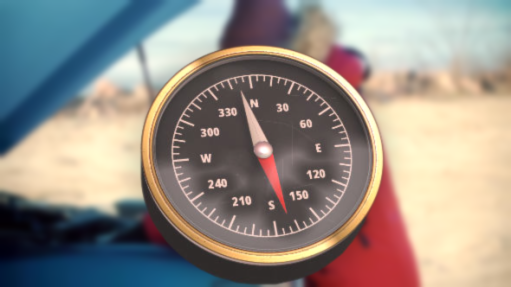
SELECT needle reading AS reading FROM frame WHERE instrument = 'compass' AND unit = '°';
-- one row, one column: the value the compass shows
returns 170 °
